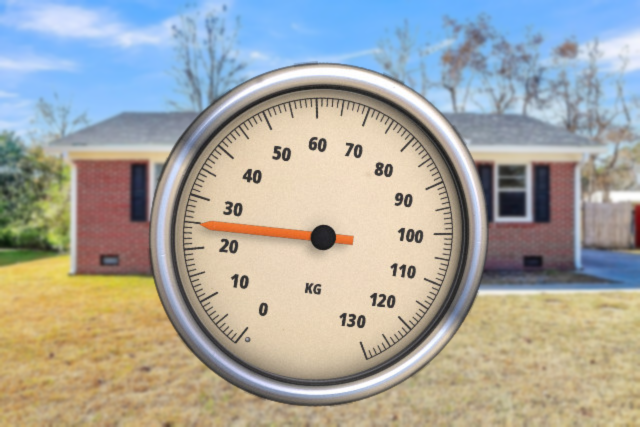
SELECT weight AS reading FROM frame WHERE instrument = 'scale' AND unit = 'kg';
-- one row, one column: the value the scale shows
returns 25 kg
